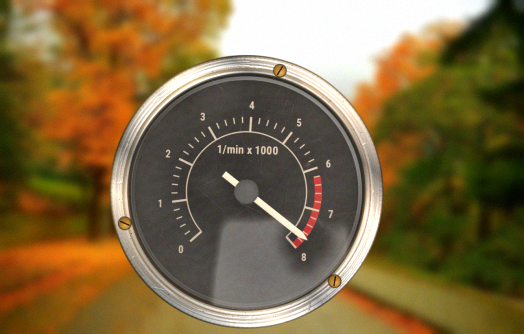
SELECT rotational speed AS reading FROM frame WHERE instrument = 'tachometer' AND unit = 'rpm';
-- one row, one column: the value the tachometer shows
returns 7700 rpm
